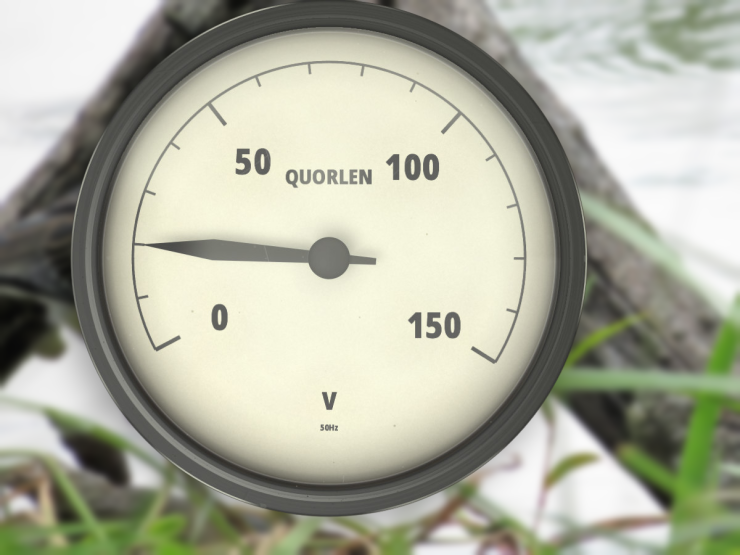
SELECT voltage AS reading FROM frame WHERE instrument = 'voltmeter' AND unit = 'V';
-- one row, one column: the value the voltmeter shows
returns 20 V
